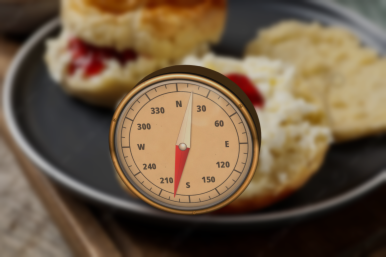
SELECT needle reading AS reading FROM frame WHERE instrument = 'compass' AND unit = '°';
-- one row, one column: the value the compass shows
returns 195 °
